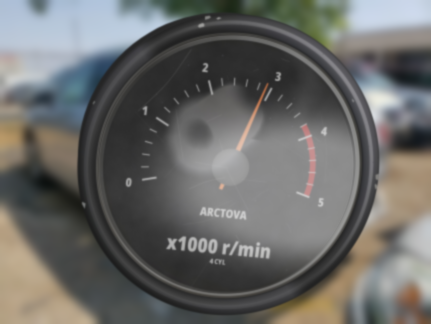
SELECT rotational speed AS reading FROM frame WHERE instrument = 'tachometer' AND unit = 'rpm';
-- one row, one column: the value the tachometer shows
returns 2900 rpm
